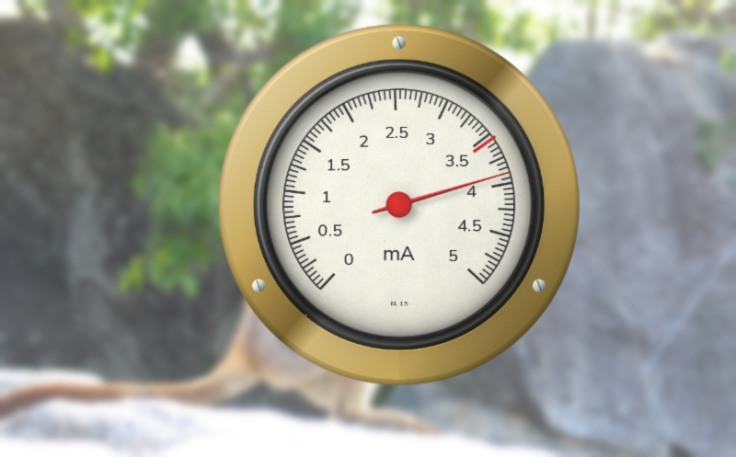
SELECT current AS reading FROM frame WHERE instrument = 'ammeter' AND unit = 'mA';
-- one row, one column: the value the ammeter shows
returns 3.9 mA
